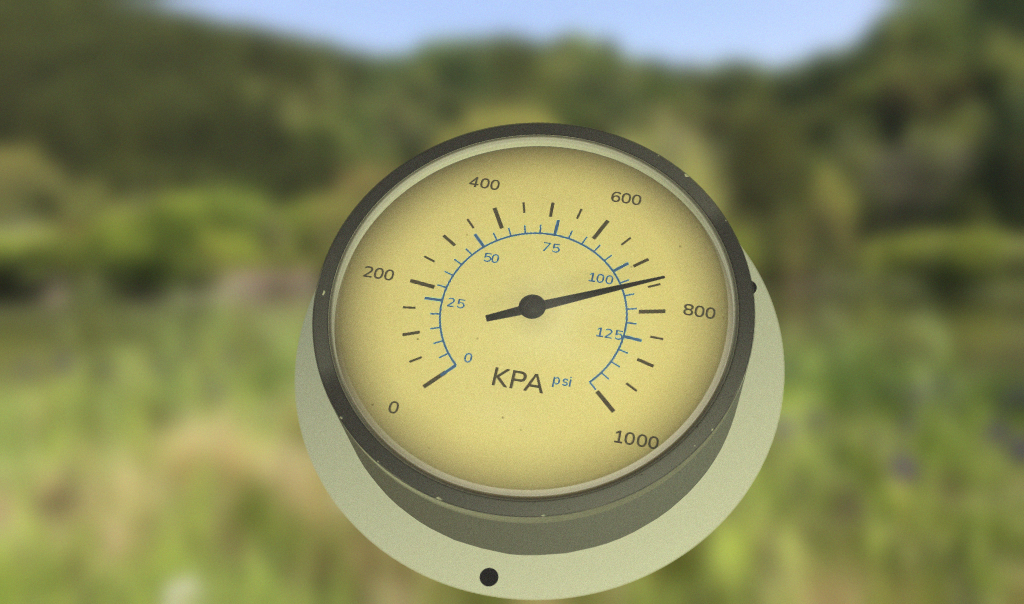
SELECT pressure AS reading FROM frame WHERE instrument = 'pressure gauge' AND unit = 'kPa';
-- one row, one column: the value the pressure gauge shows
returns 750 kPa
